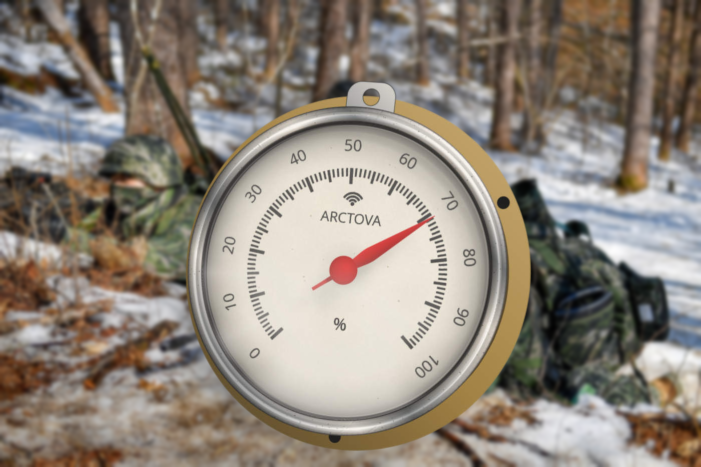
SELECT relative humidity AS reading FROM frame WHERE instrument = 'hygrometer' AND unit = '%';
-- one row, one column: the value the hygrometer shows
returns 71 %
